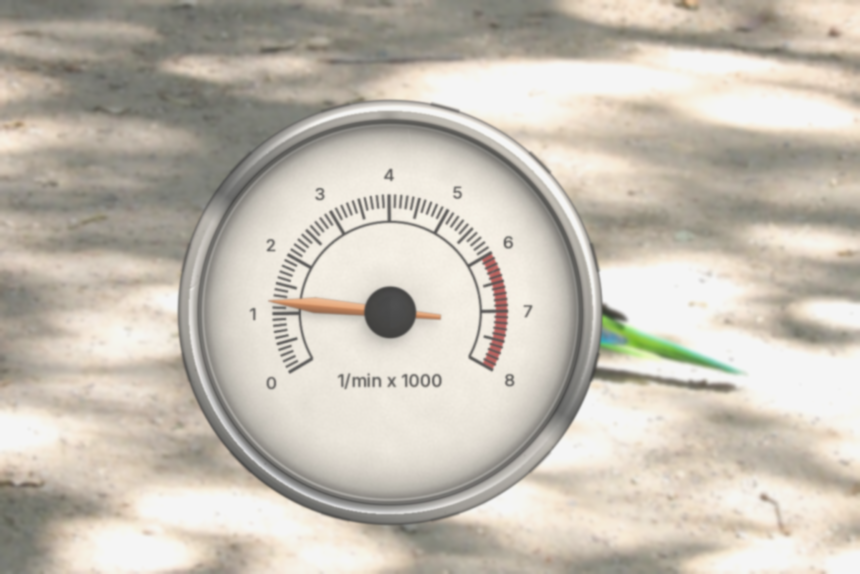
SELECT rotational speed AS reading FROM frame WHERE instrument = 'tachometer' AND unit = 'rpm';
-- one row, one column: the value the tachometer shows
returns 1200 rpm
